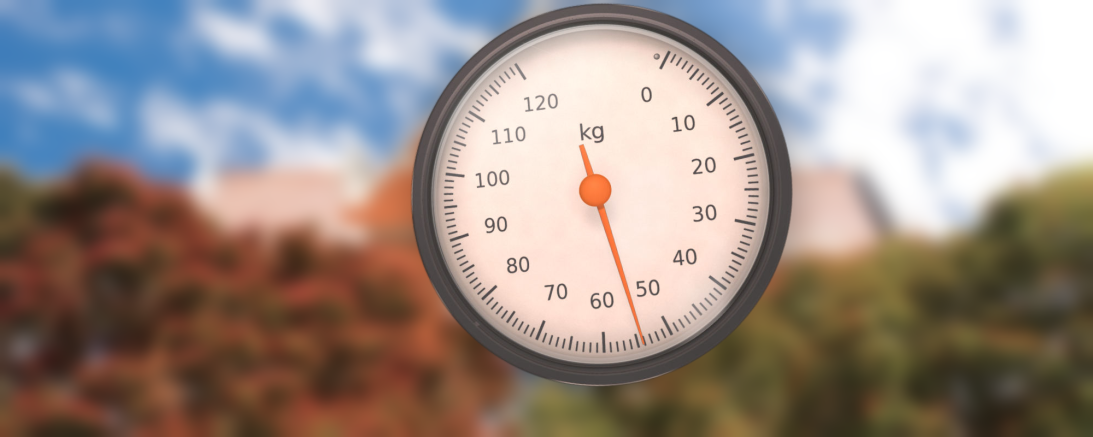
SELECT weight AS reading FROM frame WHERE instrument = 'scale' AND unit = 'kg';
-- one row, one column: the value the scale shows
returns 54 kg
